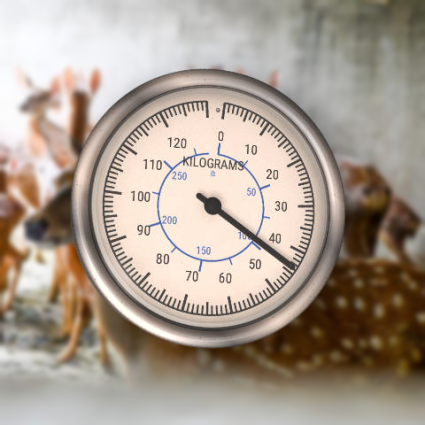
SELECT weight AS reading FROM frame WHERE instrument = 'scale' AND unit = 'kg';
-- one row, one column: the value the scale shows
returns 44 kg
